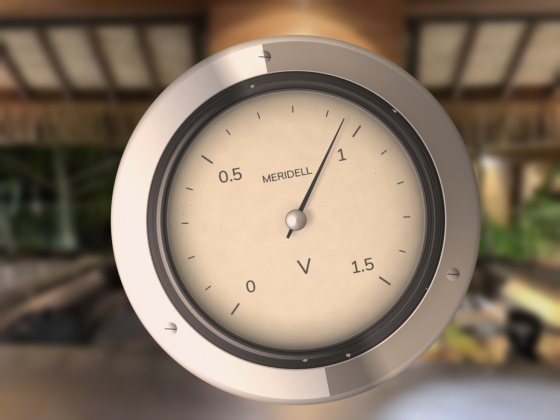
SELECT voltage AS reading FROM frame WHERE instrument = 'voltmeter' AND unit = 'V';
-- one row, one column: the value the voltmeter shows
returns 0.95 V
